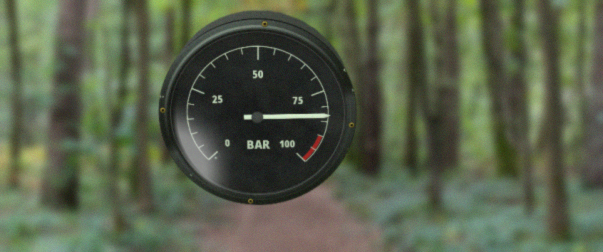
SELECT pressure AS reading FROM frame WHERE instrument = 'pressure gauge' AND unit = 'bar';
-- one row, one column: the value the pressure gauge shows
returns 82.5 bar
